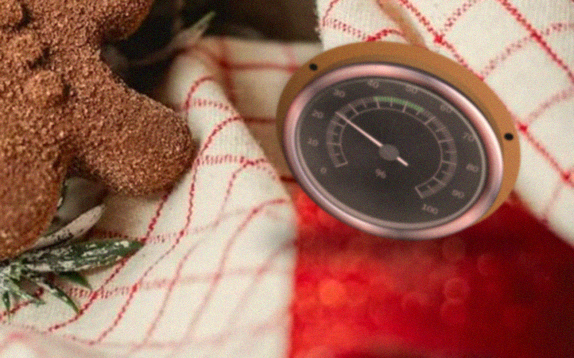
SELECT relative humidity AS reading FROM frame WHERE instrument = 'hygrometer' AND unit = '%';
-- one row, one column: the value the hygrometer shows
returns 25 %
